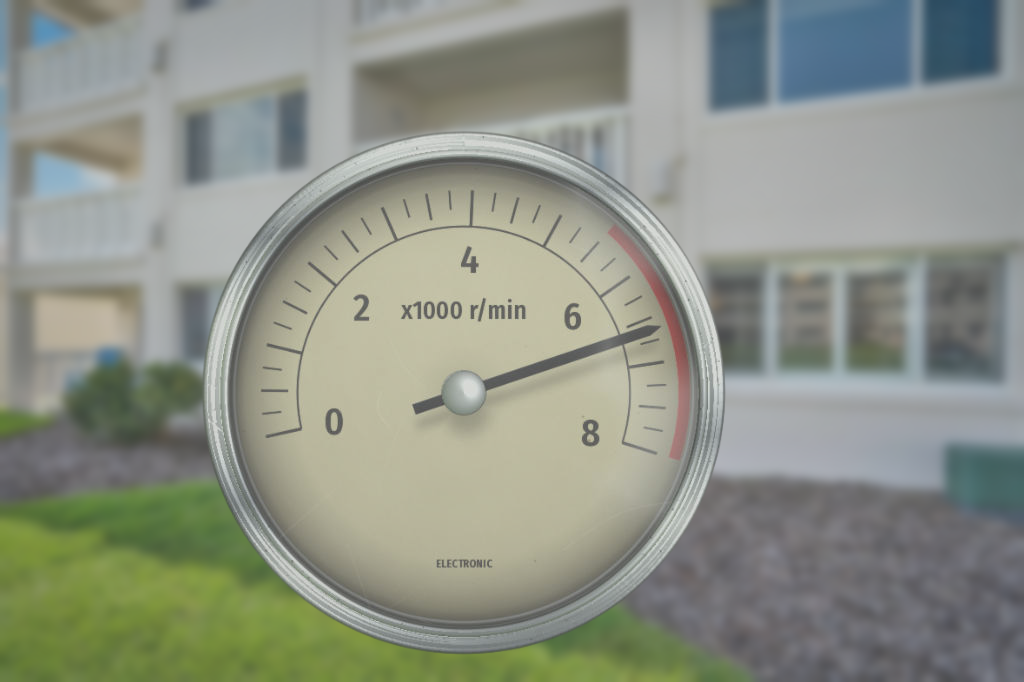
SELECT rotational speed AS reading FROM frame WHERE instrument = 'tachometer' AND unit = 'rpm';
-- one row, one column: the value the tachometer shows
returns 6625 rpm
